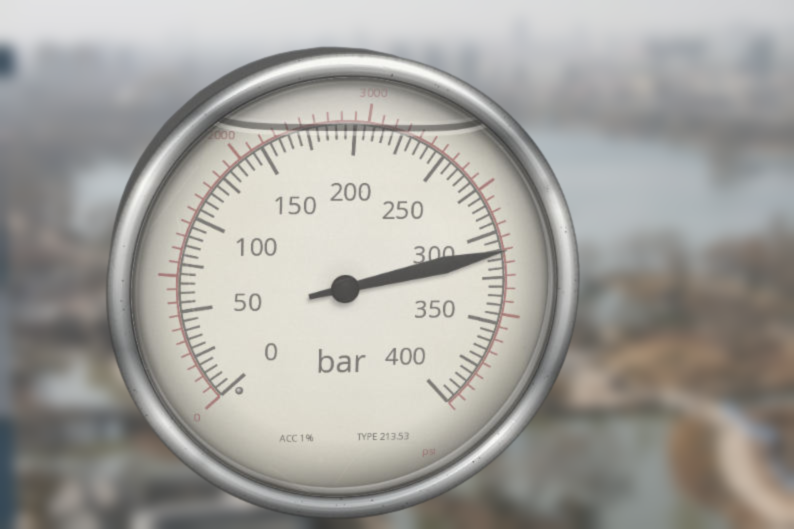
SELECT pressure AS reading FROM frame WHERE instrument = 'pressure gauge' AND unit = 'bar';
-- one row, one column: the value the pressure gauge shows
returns 310 bar
